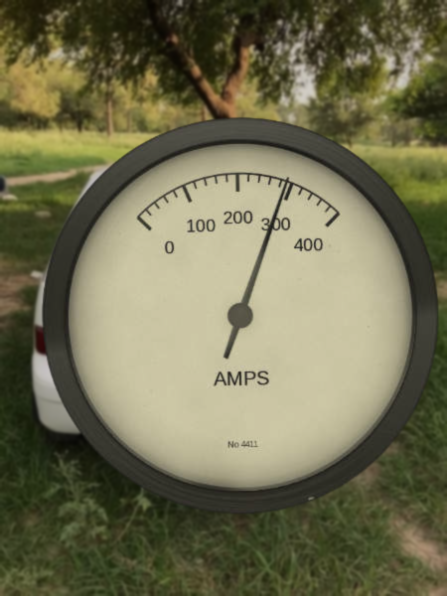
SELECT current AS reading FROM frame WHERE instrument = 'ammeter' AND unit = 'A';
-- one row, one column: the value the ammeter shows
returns 290 A
